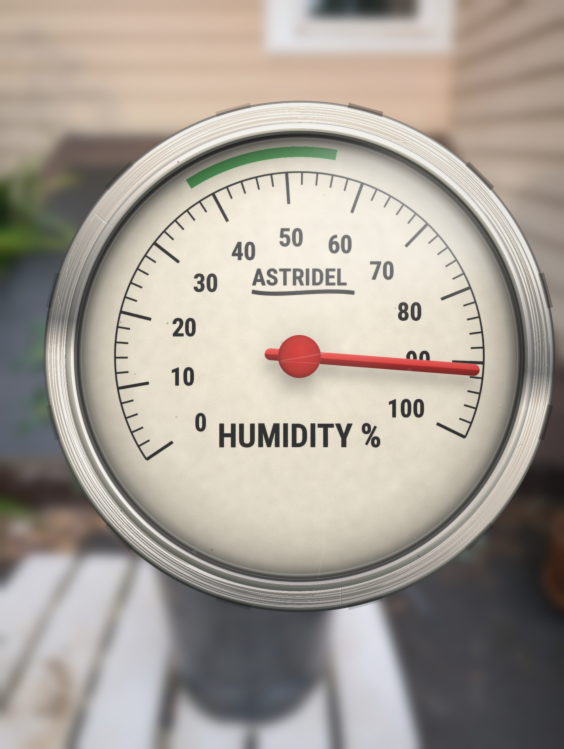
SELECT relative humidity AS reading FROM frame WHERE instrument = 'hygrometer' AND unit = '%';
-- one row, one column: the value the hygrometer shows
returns 91 %
